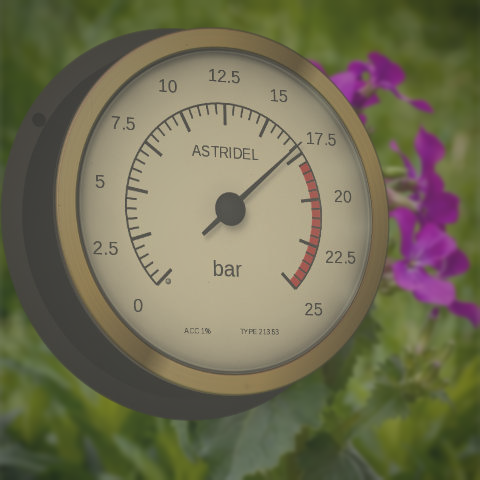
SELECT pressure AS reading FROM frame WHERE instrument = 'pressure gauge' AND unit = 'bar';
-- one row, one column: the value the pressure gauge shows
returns 17 bar
